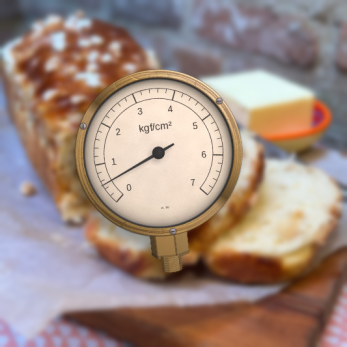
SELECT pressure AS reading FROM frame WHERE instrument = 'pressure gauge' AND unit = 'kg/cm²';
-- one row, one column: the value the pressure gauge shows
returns 0.5 kg/cm²
